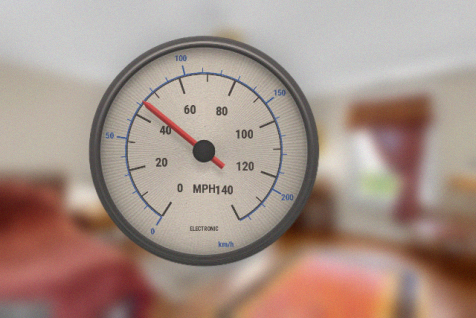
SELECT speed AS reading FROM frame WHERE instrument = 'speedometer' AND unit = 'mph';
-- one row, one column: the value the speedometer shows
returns 45 mph
